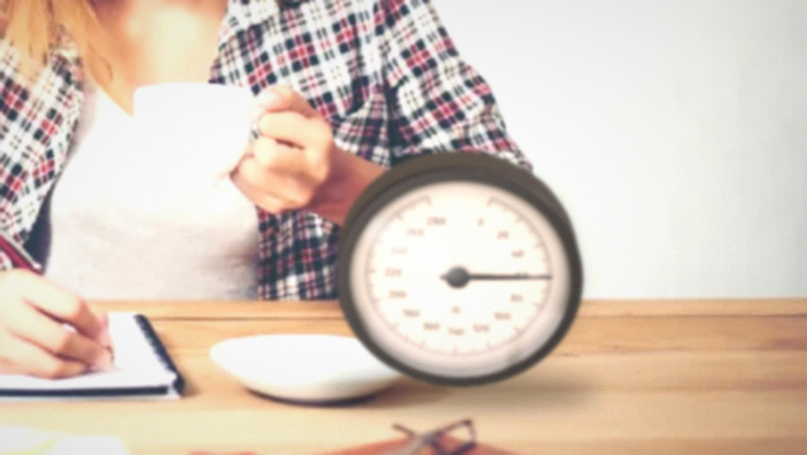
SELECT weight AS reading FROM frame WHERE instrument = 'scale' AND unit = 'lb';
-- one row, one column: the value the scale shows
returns 60 lb
